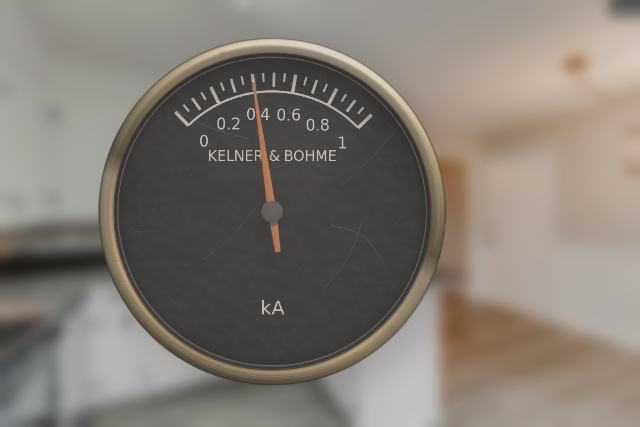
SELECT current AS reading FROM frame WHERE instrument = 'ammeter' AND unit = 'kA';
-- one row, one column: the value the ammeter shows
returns 0.4 kA
